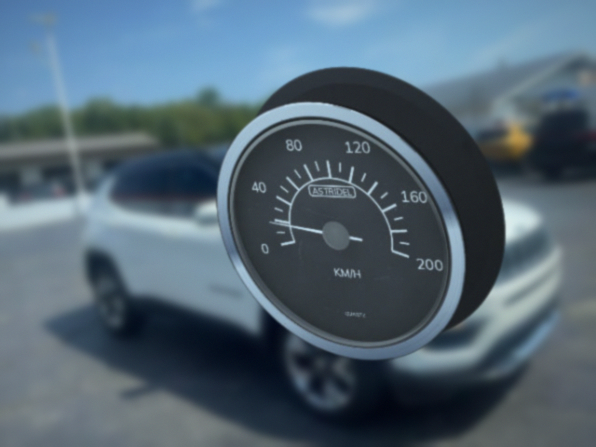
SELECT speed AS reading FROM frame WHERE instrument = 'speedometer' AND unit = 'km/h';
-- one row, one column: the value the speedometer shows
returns 20 km/h
